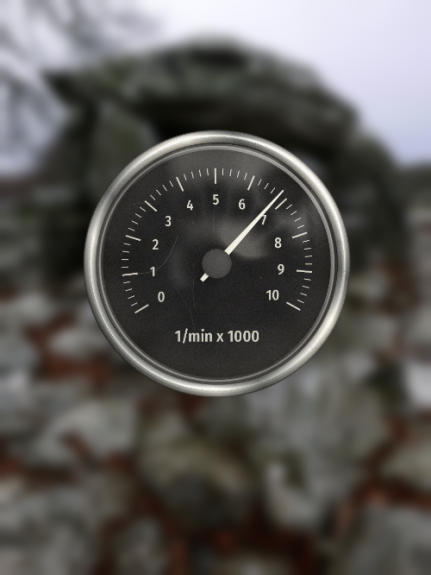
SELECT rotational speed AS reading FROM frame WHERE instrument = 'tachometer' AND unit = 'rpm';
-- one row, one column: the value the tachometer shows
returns 6800 rpm
